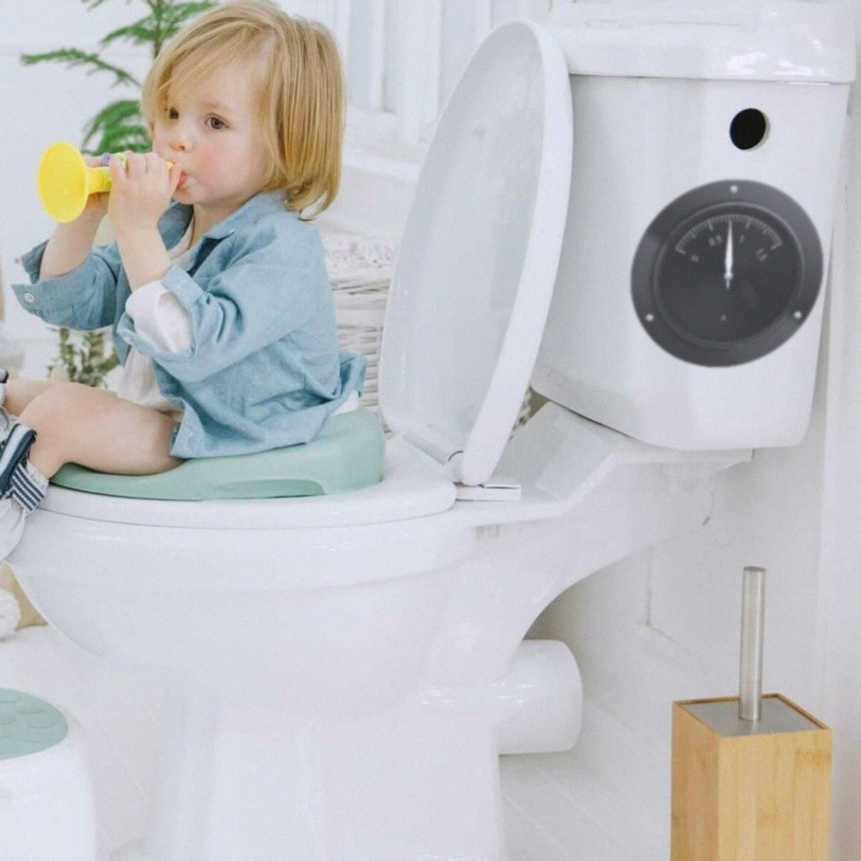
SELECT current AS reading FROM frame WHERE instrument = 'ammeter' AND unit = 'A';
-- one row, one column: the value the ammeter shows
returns 0.75 A
